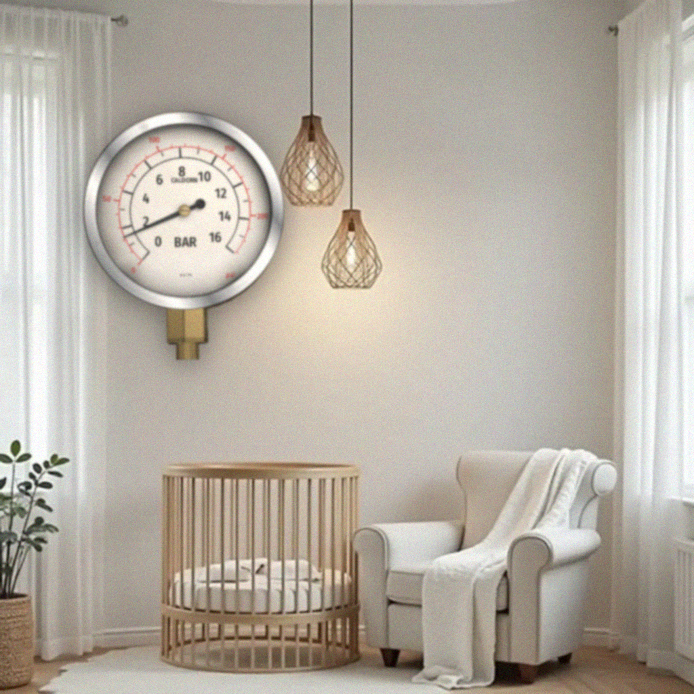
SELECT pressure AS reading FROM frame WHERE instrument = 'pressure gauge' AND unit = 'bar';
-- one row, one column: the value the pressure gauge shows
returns 1.5 bar
